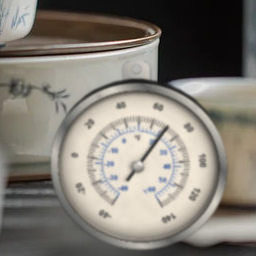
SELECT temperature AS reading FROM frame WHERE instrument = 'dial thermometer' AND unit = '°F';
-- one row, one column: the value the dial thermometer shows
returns 70 °F
